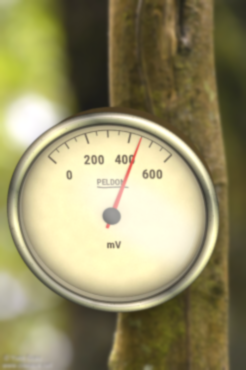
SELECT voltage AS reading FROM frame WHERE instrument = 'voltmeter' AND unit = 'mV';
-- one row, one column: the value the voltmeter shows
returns 450 mV
